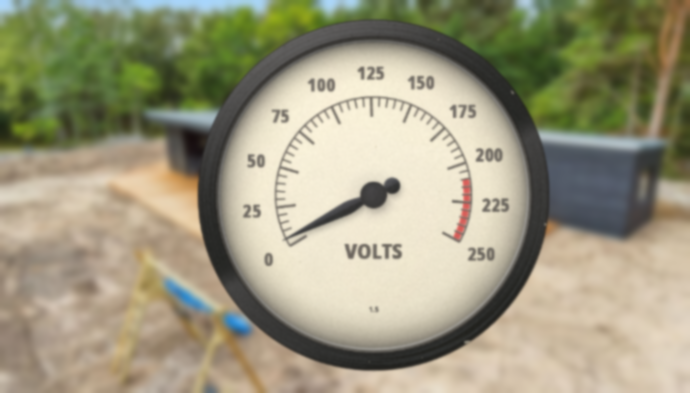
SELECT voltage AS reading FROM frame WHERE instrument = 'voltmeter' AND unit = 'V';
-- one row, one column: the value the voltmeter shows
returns 5 V
